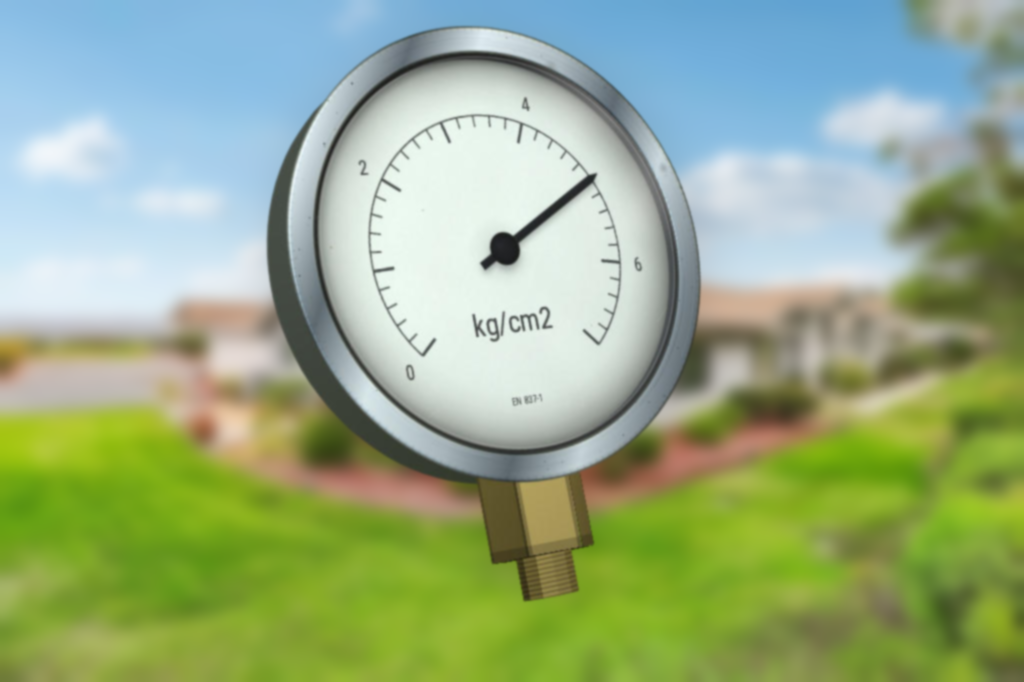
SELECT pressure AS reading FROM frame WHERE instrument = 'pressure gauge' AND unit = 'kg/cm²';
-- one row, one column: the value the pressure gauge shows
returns 5 kg/cm²
